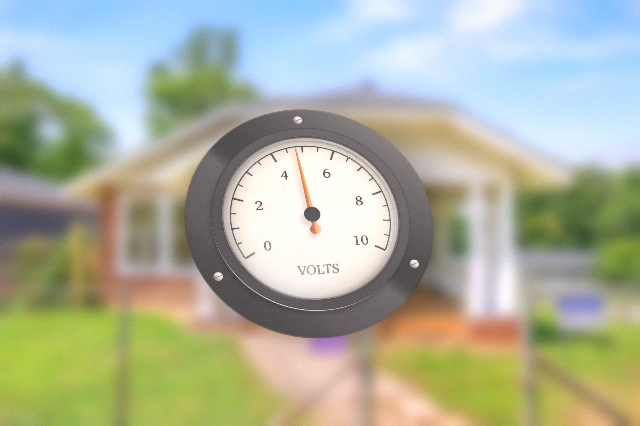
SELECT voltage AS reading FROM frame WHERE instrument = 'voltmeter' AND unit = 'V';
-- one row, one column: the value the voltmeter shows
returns 4.75 V
